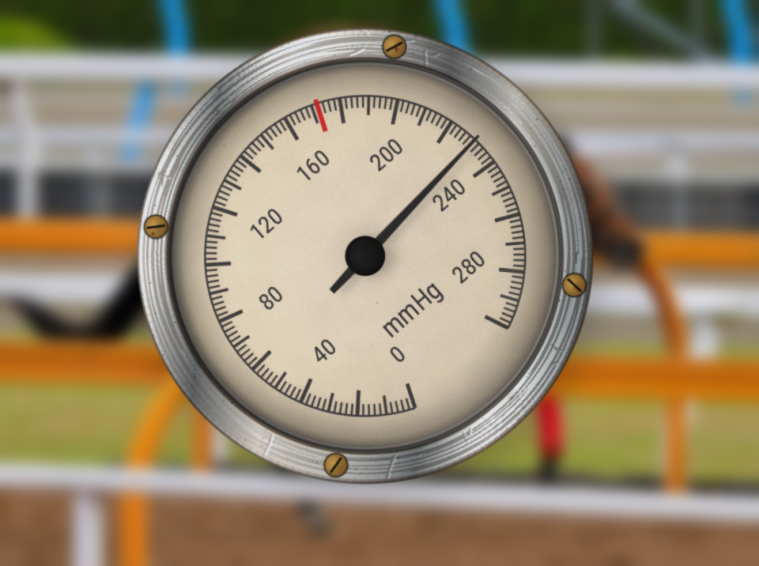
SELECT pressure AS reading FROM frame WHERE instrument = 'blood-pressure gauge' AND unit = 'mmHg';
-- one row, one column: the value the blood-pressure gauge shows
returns 230 mmHg
